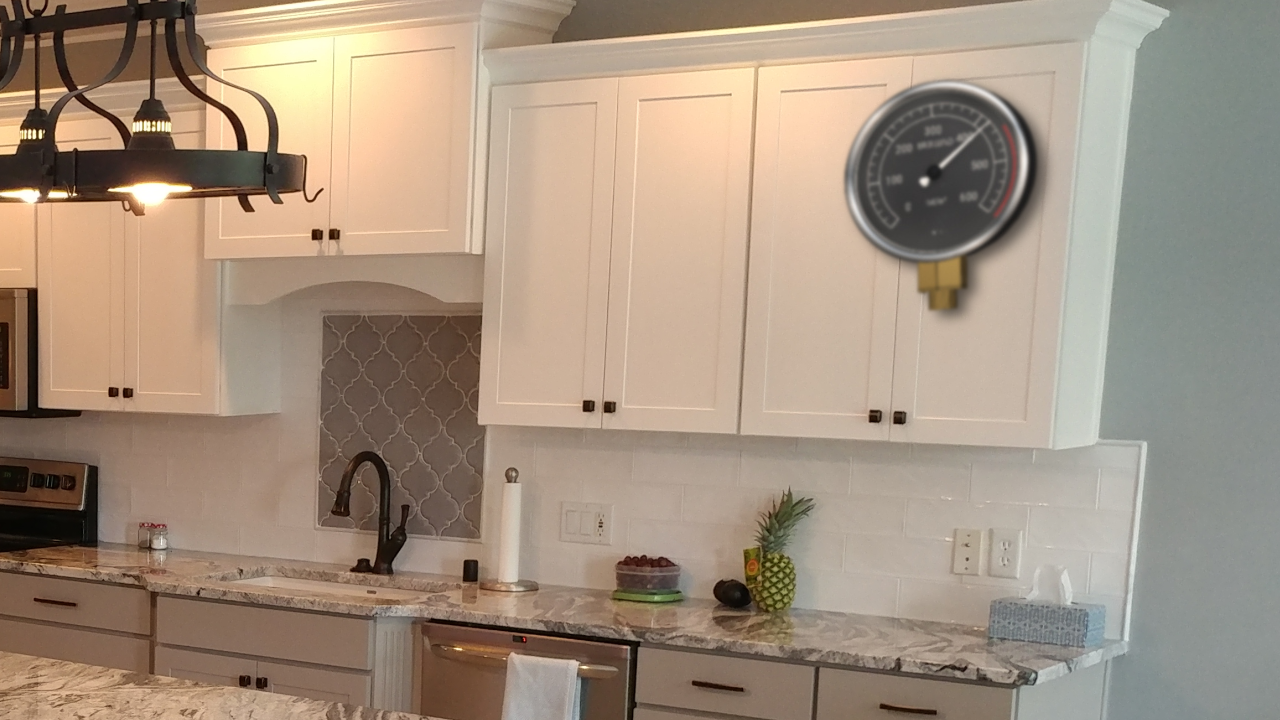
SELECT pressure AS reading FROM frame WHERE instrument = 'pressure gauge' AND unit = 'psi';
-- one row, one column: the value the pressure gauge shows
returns 420 psi
